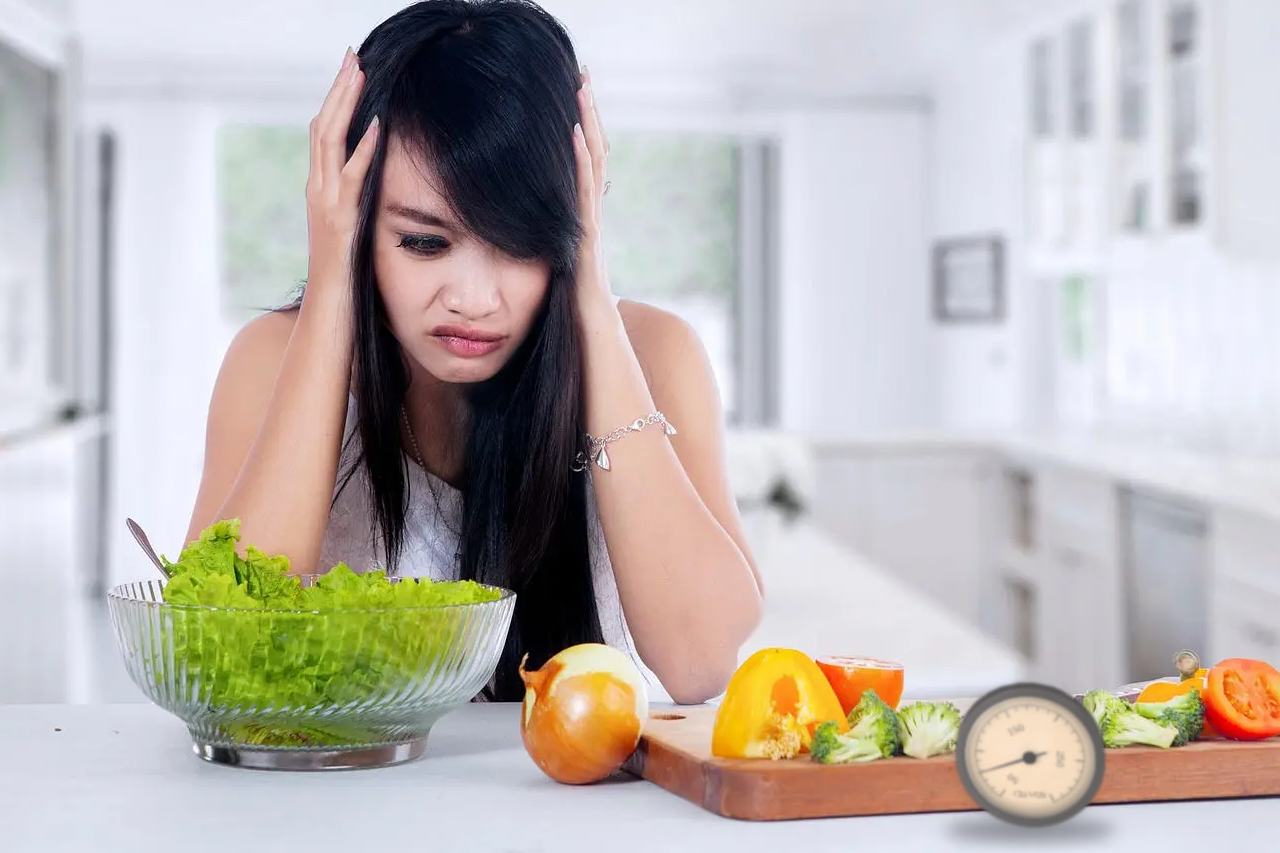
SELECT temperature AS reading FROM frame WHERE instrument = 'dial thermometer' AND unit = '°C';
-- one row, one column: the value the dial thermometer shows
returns 80 °C
